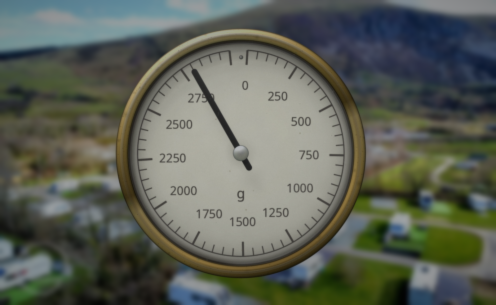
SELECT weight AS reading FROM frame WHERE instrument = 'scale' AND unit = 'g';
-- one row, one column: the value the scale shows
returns 2800 g
